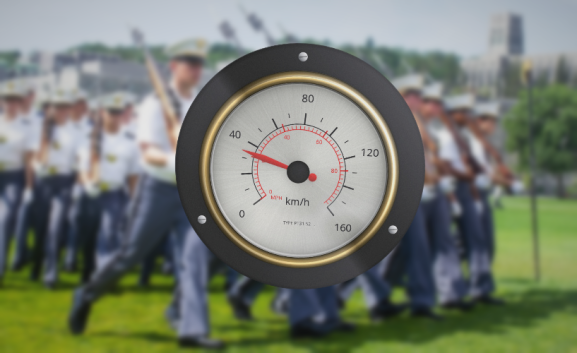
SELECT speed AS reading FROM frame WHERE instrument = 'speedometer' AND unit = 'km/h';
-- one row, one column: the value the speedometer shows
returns 35 km/h
